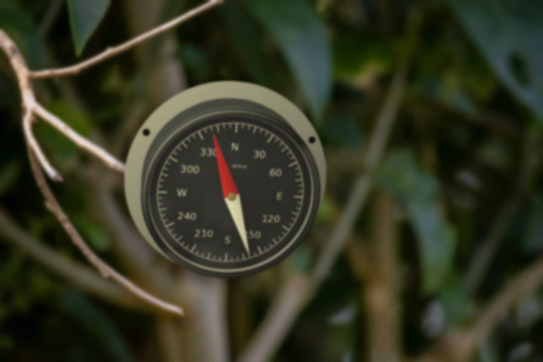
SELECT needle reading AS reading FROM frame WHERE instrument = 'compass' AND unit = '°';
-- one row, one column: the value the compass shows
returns 340 °
